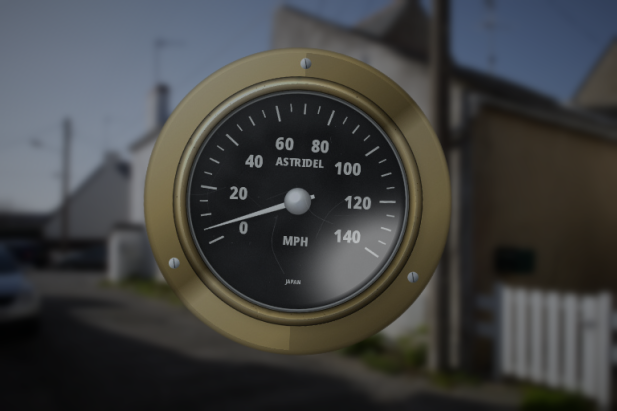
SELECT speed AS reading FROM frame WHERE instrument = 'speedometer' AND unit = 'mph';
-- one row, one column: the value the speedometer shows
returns 5 mph
